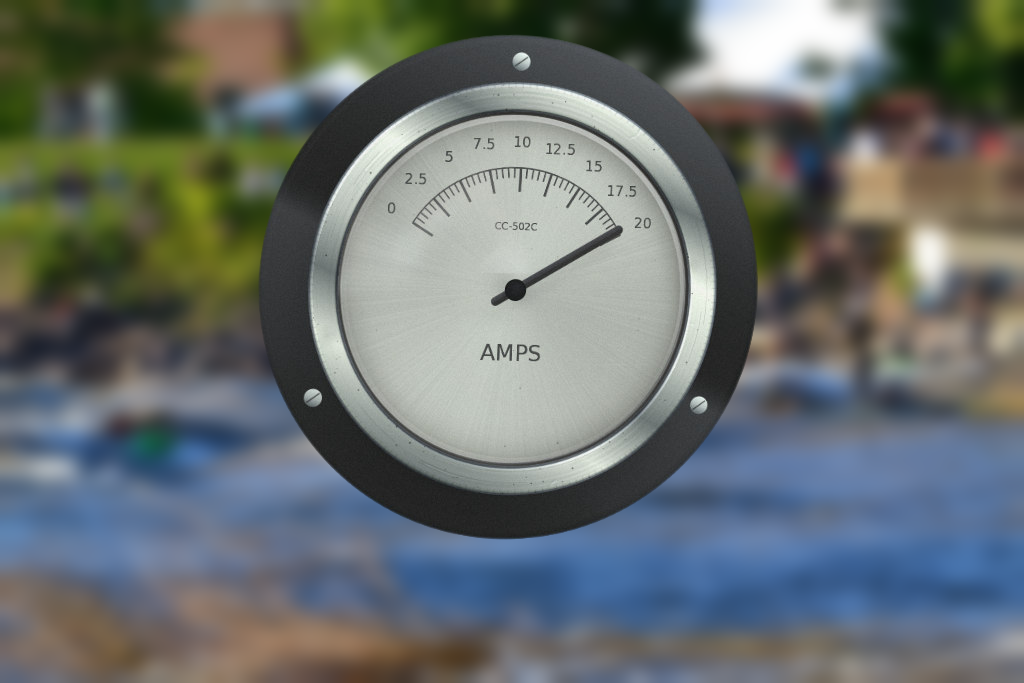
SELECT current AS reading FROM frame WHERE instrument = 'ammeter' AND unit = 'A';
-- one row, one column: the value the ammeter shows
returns 19.5 A
